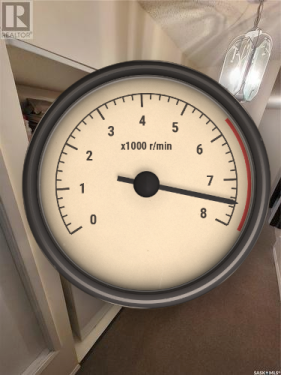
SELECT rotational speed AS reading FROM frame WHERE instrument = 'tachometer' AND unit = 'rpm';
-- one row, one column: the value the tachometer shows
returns 7500 rpm
